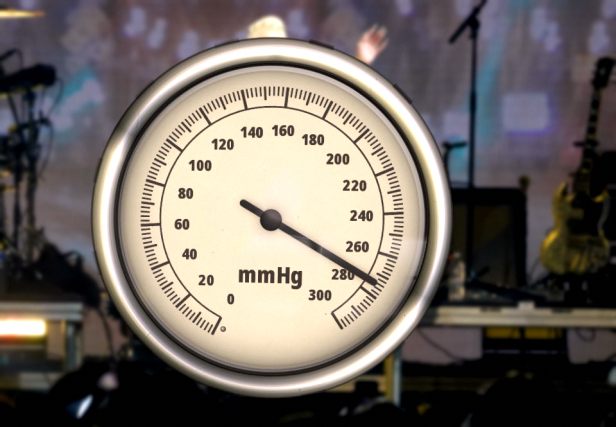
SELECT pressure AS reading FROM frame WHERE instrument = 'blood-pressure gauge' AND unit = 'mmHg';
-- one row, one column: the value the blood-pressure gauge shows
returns 274 mmHg
